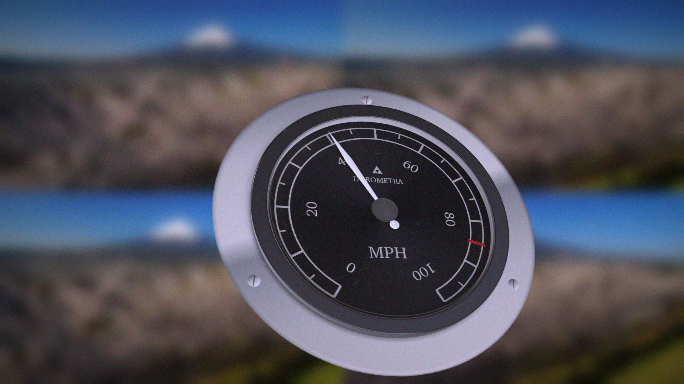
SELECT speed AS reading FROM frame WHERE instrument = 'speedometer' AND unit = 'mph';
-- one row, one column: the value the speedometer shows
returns 40 mph
